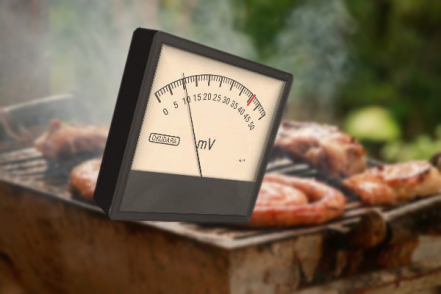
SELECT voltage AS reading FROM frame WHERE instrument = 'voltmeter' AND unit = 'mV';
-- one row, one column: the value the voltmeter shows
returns 10 mV
